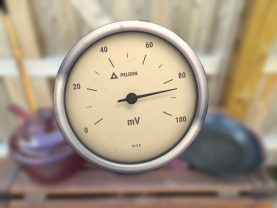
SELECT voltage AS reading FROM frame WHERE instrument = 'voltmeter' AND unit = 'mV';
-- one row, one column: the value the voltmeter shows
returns 85 mV
